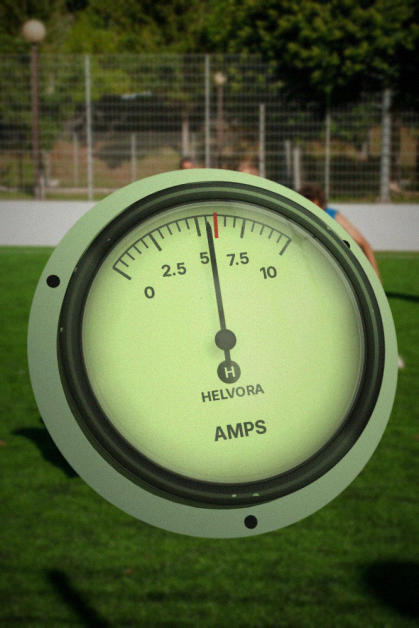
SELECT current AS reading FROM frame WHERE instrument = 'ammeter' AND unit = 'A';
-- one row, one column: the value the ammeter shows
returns 5.5 A
